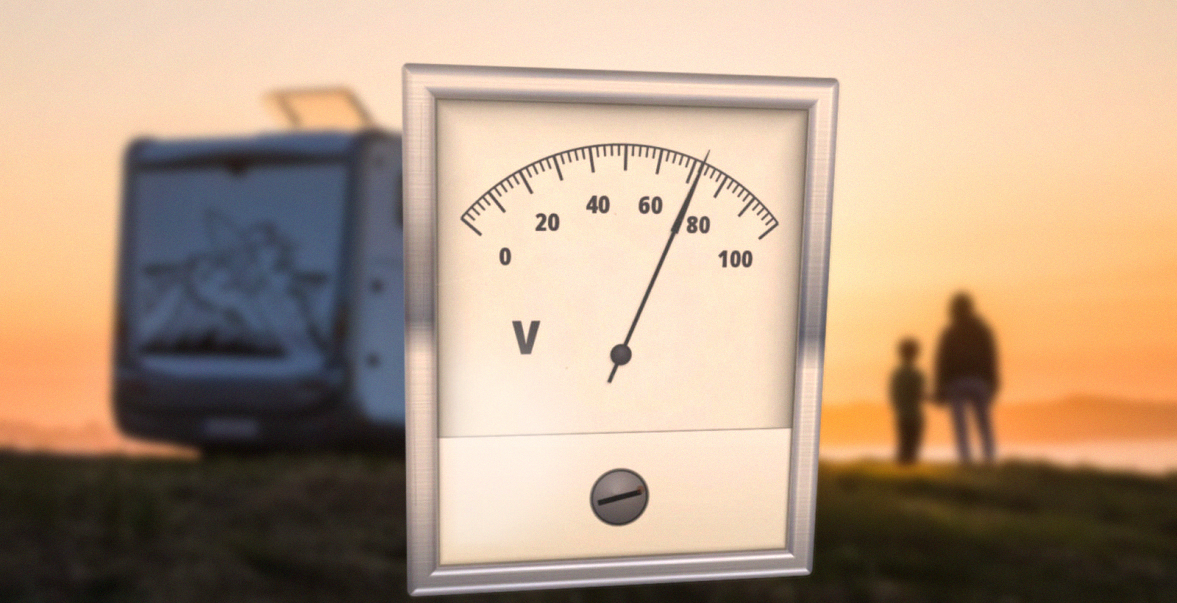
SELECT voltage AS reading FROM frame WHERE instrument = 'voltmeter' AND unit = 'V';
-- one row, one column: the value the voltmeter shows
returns 72 V
